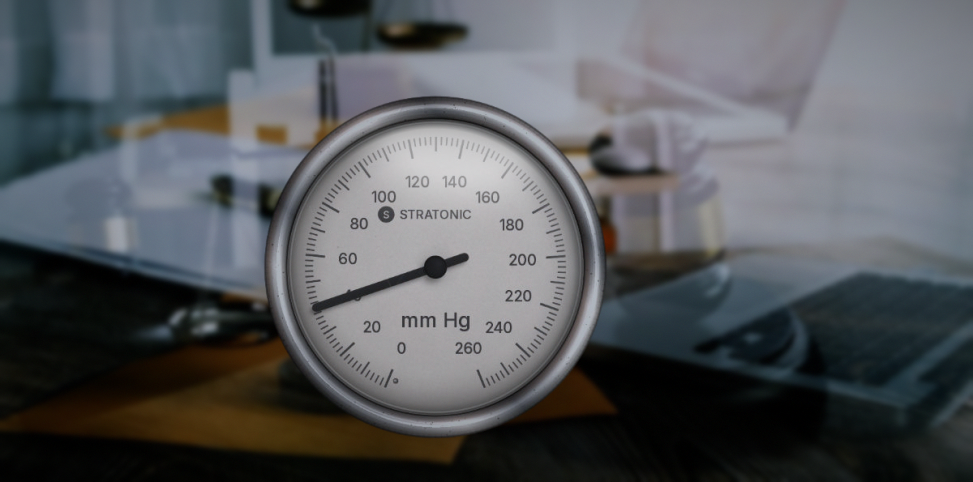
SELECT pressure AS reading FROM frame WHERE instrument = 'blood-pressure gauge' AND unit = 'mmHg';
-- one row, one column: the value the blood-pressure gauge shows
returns 40 mmHg
